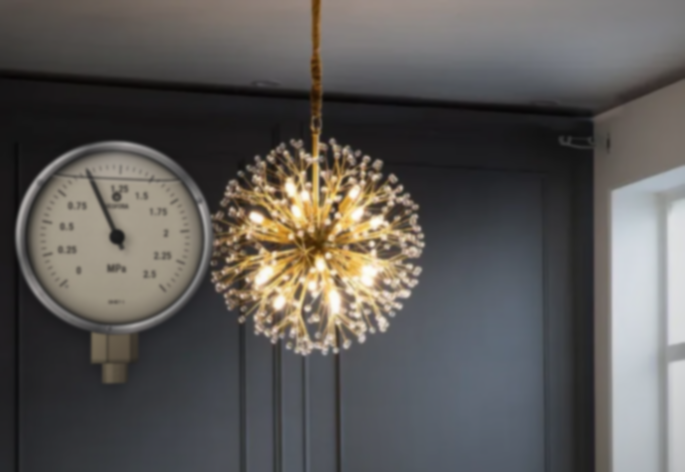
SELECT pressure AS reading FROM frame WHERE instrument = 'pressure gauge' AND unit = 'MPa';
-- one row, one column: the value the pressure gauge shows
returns 1 MPa
